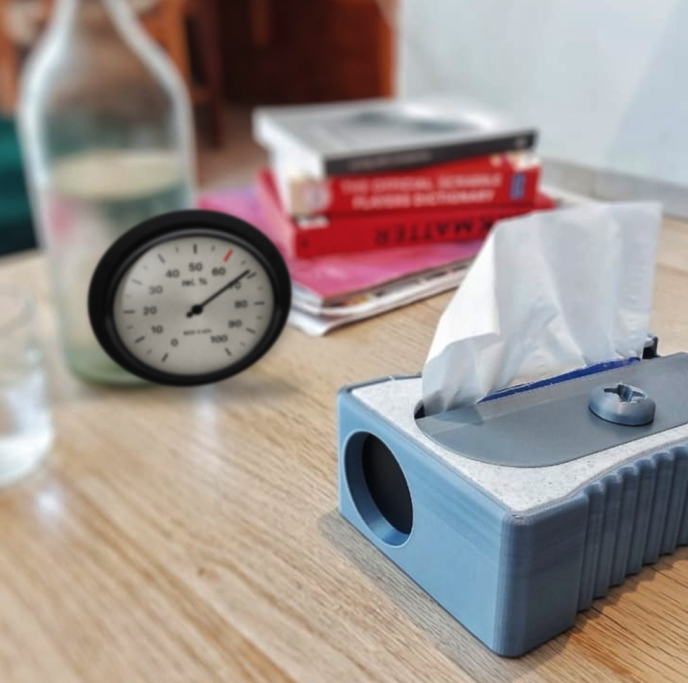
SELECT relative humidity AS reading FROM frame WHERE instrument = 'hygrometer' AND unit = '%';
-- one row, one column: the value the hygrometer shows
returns 67.5 %
